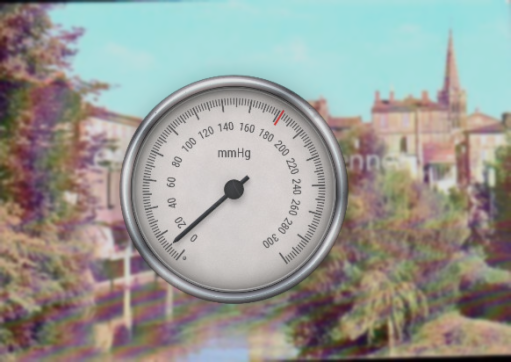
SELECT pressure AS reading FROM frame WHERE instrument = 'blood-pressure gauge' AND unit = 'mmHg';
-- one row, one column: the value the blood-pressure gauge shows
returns 10 mmHg
